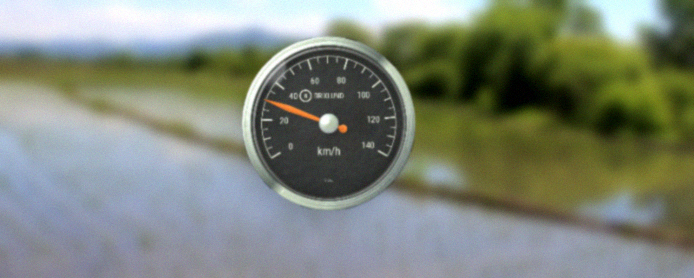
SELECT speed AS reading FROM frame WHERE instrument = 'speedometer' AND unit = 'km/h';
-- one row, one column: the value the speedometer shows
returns 30 km/h
